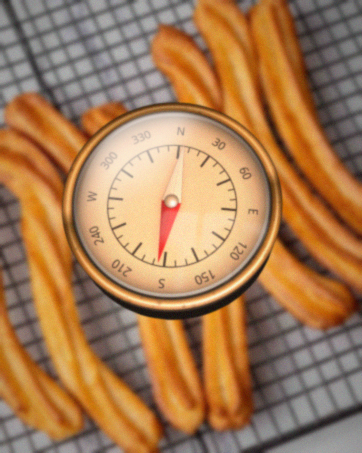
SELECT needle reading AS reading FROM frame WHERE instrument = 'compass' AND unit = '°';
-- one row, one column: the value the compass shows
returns 185 °
